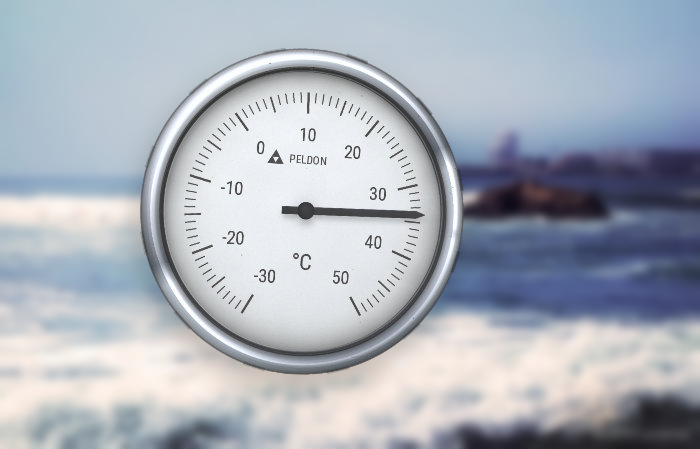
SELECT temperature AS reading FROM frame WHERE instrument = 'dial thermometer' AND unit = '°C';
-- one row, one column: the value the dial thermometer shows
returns 34 °C
